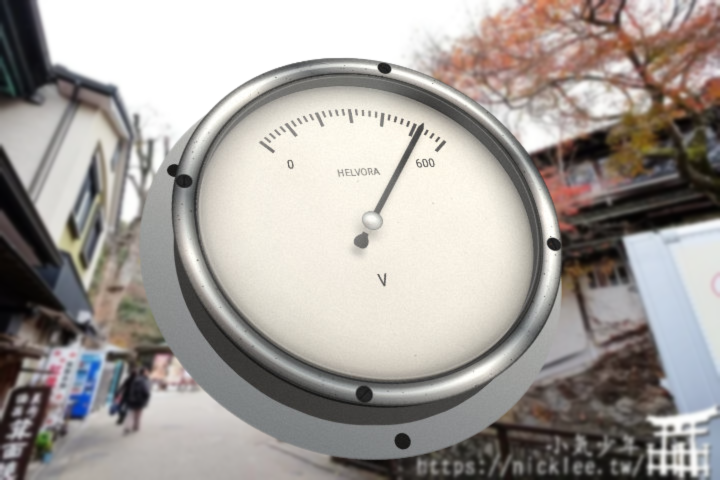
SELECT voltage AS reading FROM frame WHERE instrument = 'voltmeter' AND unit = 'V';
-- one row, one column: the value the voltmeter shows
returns 520 V
